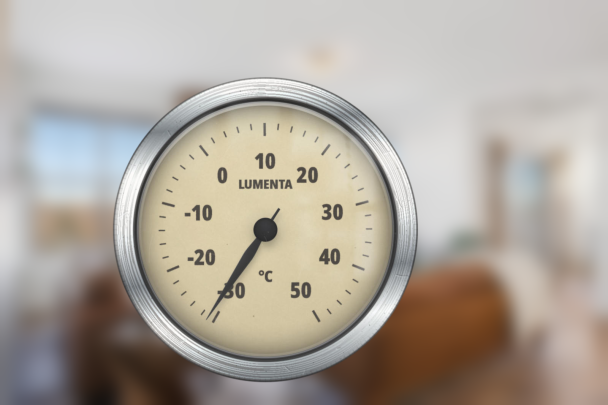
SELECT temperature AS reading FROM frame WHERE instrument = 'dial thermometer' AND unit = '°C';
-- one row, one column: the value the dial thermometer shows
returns -29 °C
